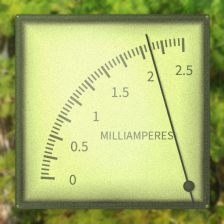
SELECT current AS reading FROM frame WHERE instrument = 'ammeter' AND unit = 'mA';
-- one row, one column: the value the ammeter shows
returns 2.1 mA
